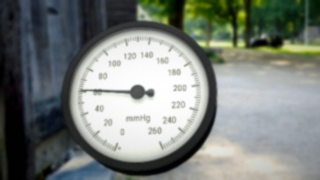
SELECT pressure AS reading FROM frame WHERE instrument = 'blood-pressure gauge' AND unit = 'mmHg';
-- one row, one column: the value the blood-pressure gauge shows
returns 60 mmHg
